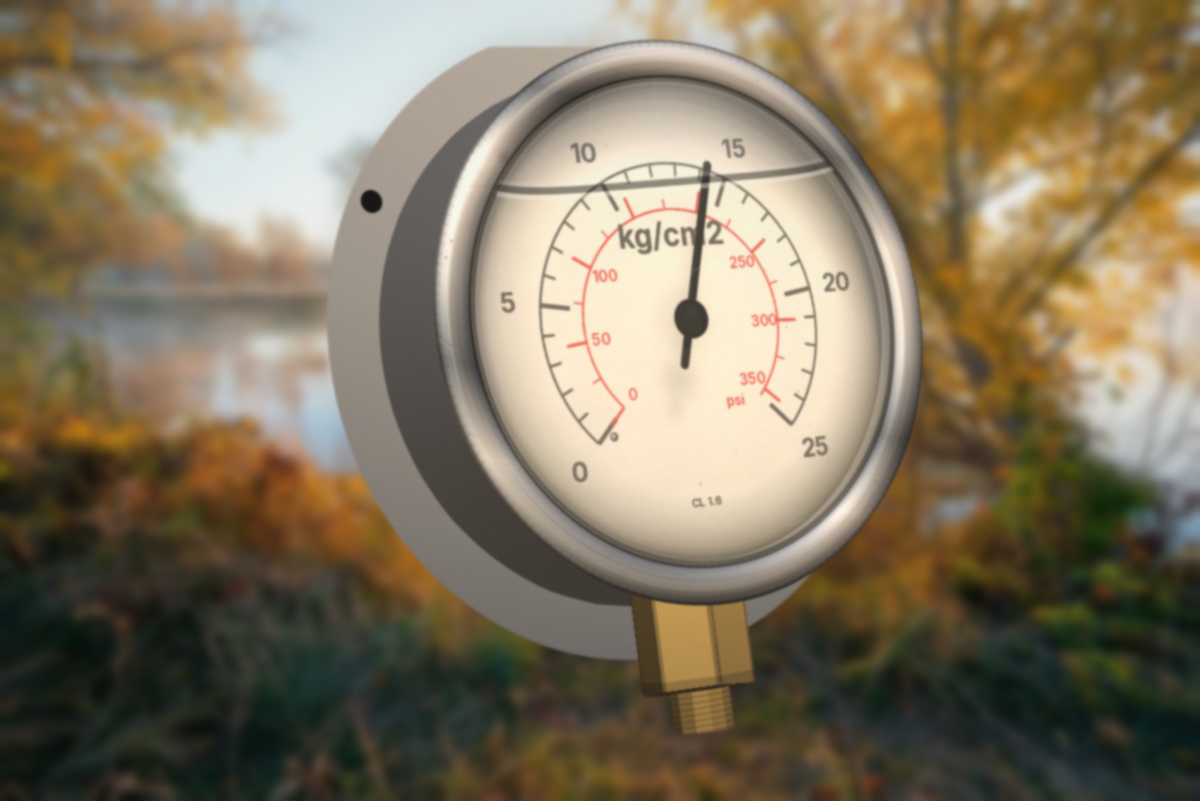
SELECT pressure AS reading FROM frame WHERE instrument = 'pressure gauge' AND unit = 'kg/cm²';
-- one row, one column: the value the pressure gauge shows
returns 14 kg/cm²
